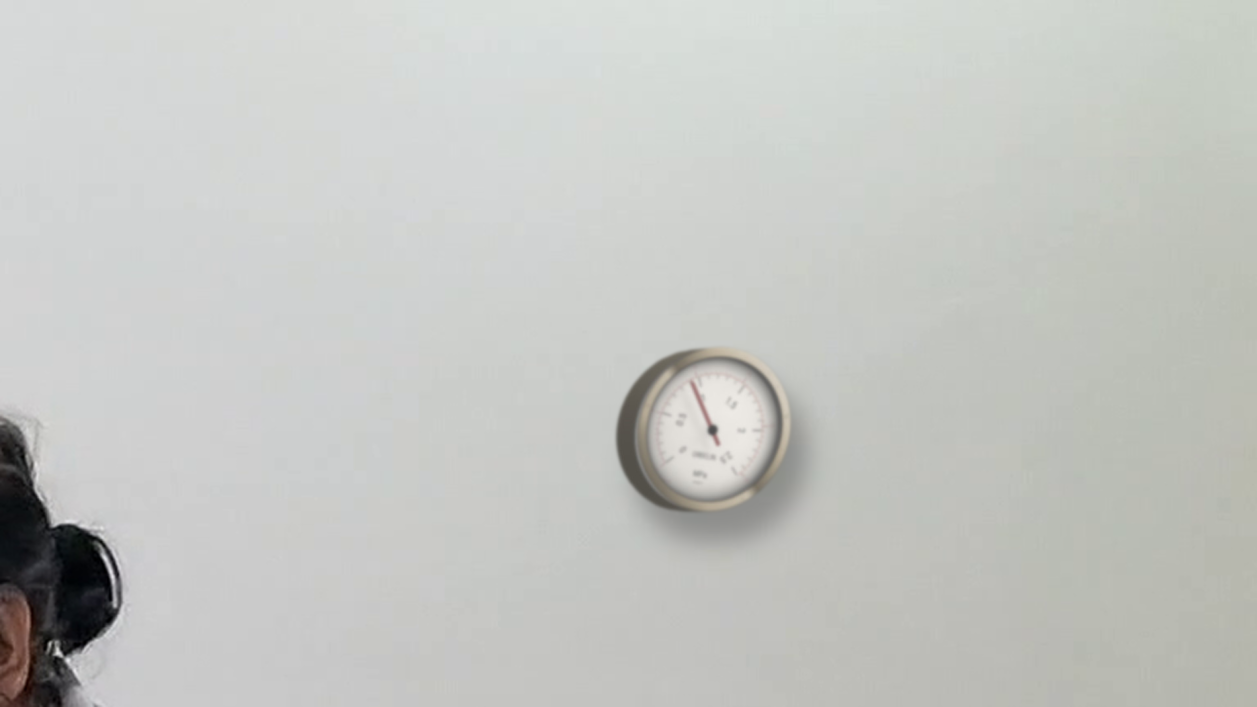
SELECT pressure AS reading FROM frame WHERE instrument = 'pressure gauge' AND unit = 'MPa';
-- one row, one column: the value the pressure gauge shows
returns 0.9 MPa
